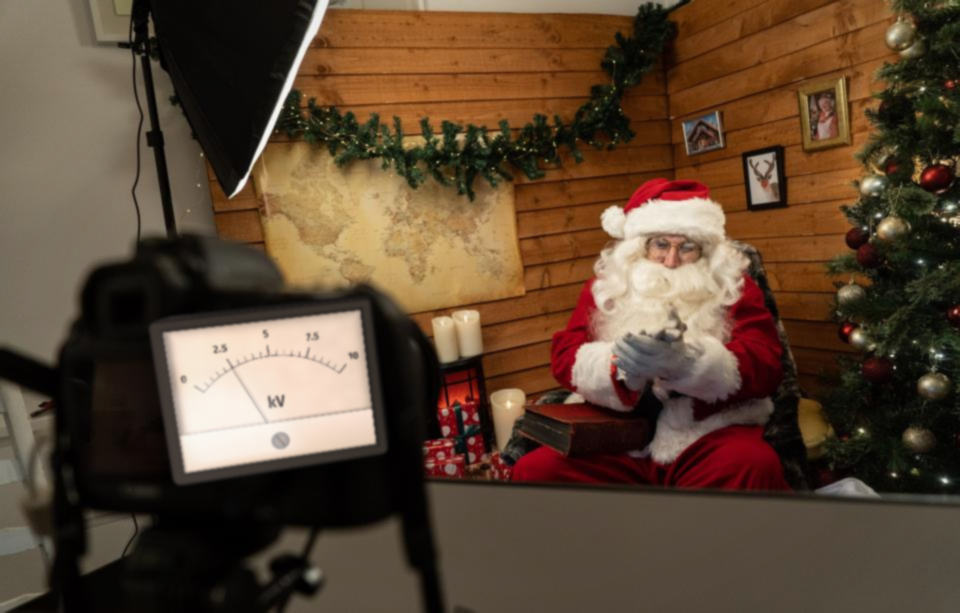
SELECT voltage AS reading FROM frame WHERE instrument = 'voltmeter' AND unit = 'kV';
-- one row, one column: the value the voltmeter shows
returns 2.5 kV
